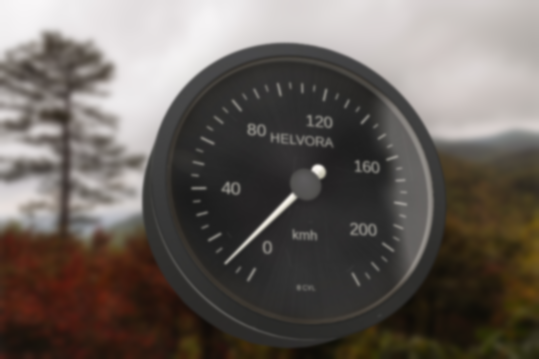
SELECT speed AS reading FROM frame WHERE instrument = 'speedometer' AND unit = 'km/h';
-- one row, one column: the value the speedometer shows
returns 10 km/h
